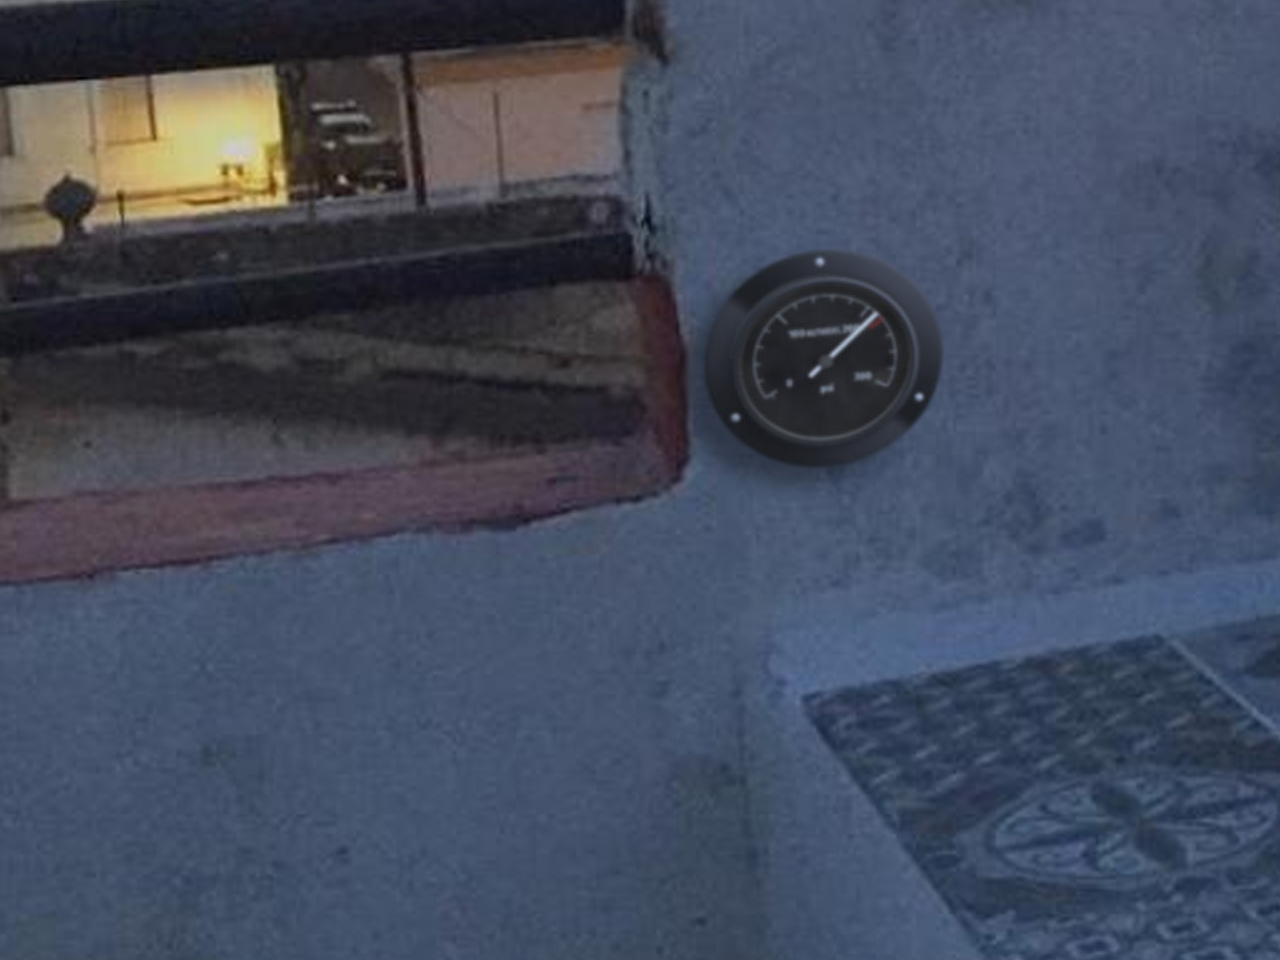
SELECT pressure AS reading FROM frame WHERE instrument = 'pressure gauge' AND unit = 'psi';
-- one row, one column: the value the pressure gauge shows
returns 210 psi
